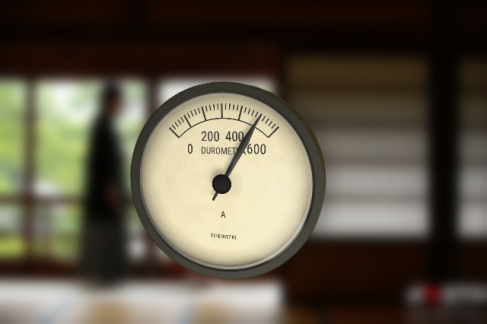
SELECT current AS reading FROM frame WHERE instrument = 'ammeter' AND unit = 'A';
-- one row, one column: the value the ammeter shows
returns 500 A
